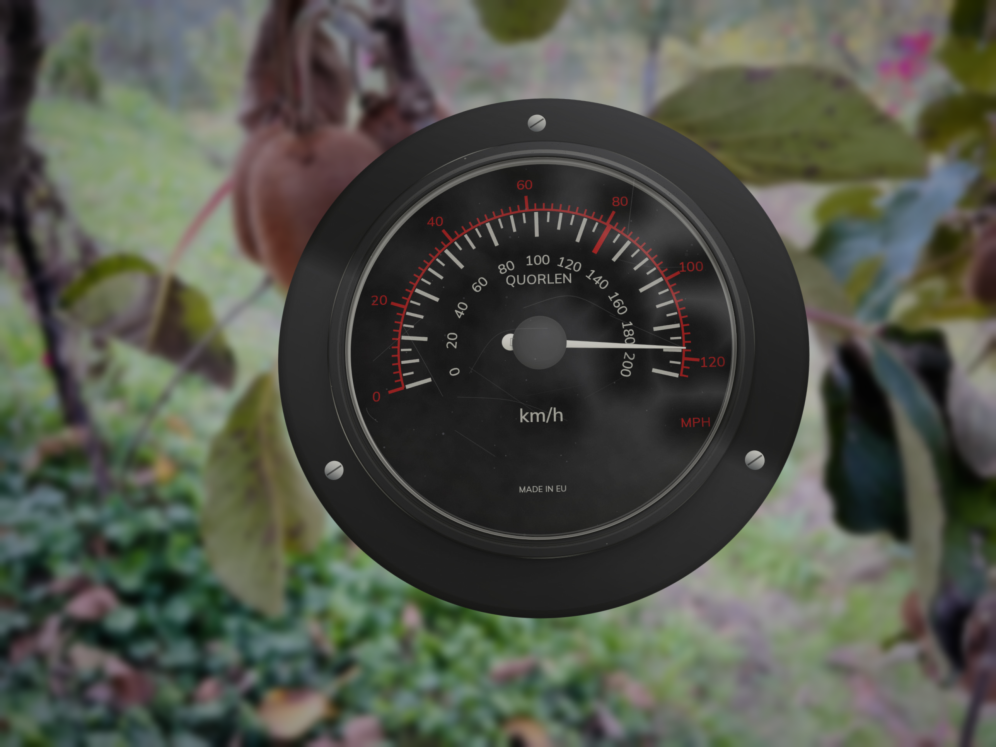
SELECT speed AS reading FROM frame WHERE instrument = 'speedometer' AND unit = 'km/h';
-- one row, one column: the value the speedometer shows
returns 190 km/h
